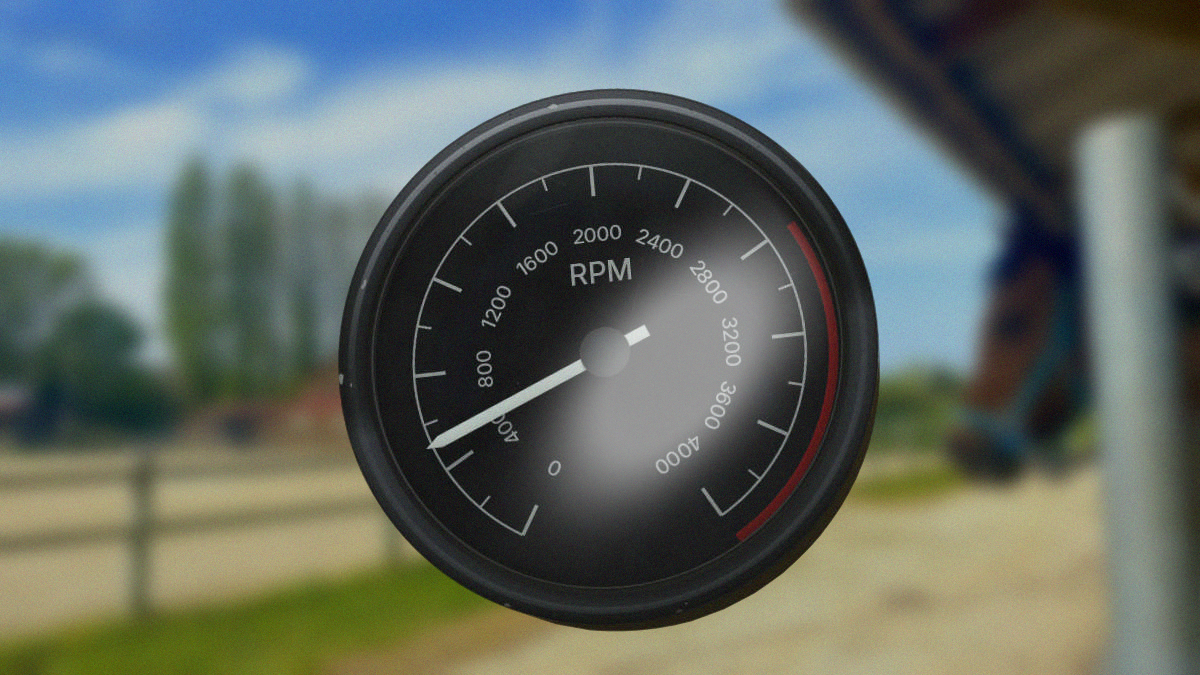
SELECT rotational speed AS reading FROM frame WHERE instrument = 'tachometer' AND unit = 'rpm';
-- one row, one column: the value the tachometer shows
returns 500 rpm
